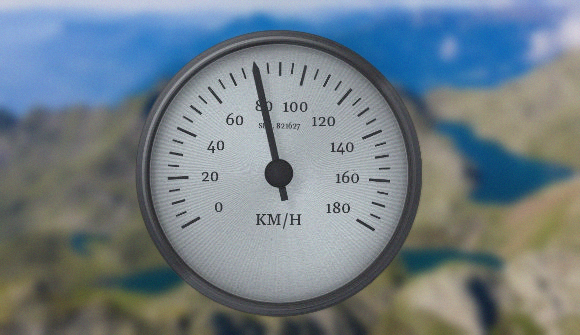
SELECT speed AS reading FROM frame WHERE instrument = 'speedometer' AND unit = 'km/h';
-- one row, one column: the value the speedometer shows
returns 80 km/h
